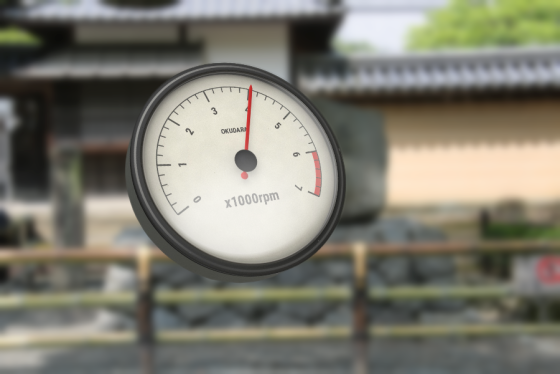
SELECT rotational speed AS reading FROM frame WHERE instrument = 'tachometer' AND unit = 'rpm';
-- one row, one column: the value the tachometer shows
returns 4000 rpm
